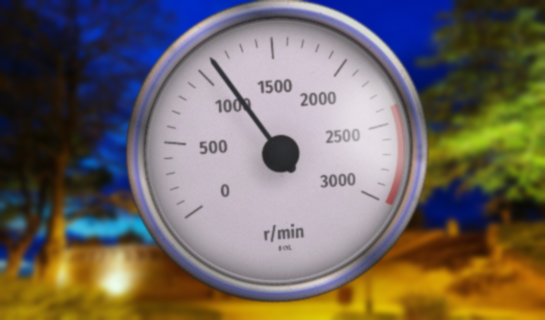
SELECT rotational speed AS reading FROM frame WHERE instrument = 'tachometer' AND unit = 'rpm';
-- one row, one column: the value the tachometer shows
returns 1100 rpm
